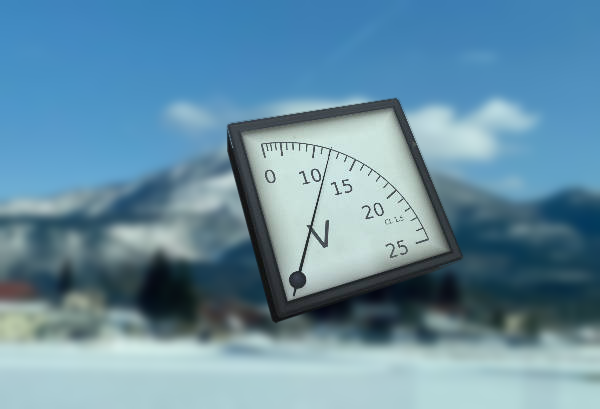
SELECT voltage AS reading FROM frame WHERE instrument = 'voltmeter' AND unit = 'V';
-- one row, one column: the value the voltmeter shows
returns 12 V
